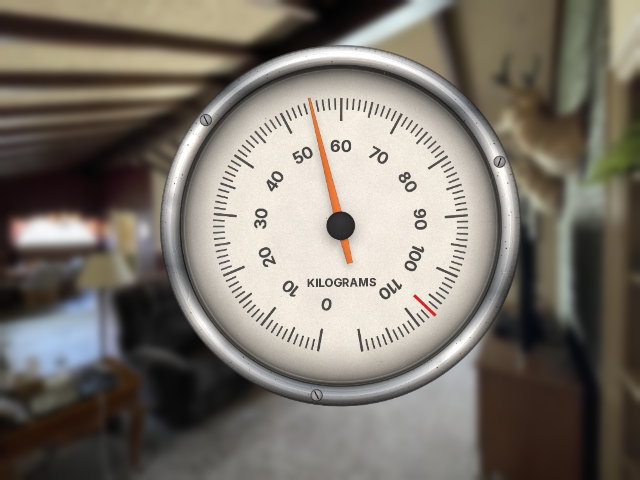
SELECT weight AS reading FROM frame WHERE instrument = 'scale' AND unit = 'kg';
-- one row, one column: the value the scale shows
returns 55 kg
